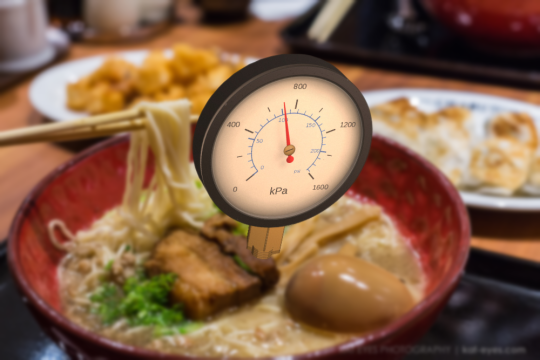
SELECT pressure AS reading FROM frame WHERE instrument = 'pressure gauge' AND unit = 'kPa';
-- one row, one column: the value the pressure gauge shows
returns 700 kPa
